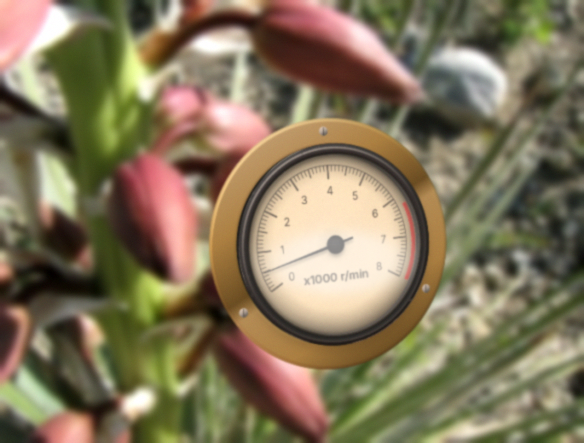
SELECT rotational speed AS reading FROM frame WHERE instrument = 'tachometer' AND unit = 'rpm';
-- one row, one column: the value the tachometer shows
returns 500 rpm
